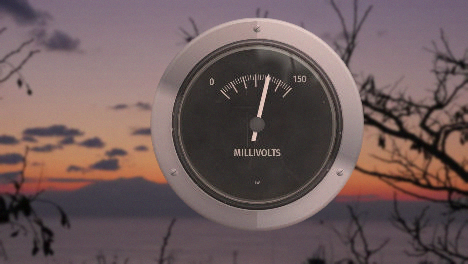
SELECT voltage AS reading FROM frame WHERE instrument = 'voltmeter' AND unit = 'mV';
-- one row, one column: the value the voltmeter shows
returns 100 mV
